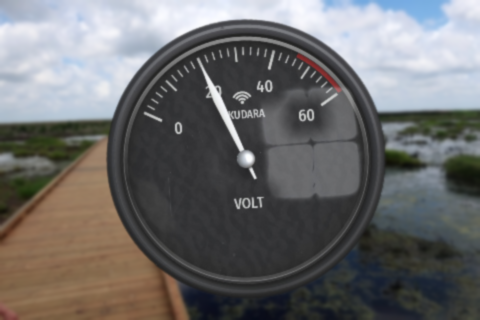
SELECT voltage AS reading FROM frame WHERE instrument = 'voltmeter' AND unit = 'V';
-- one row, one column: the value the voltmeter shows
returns 20 V
